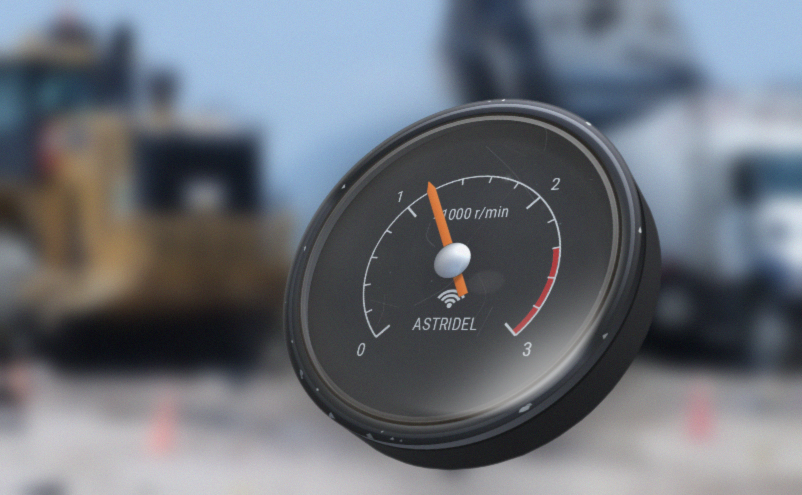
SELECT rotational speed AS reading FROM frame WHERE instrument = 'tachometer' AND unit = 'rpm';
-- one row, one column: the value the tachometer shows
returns 1200 rpm
